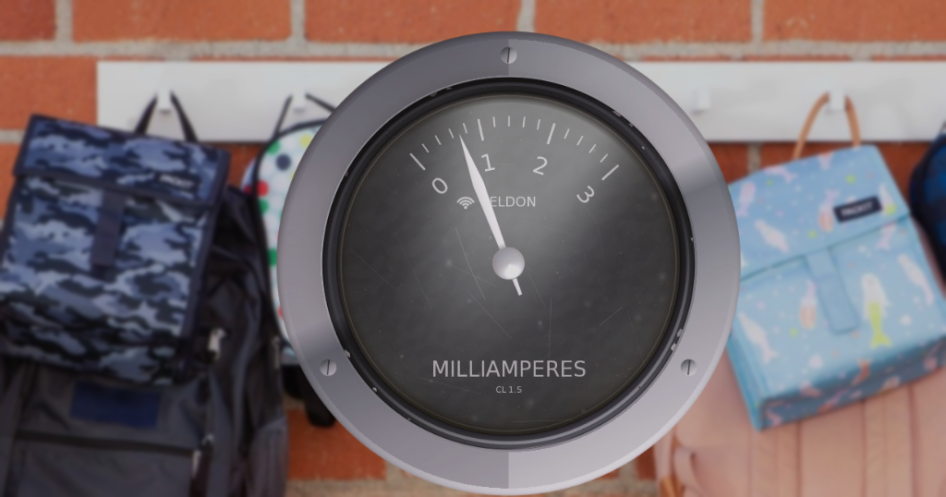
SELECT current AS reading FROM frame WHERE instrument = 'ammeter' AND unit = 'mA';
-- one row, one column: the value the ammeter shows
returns 0.7 mA
